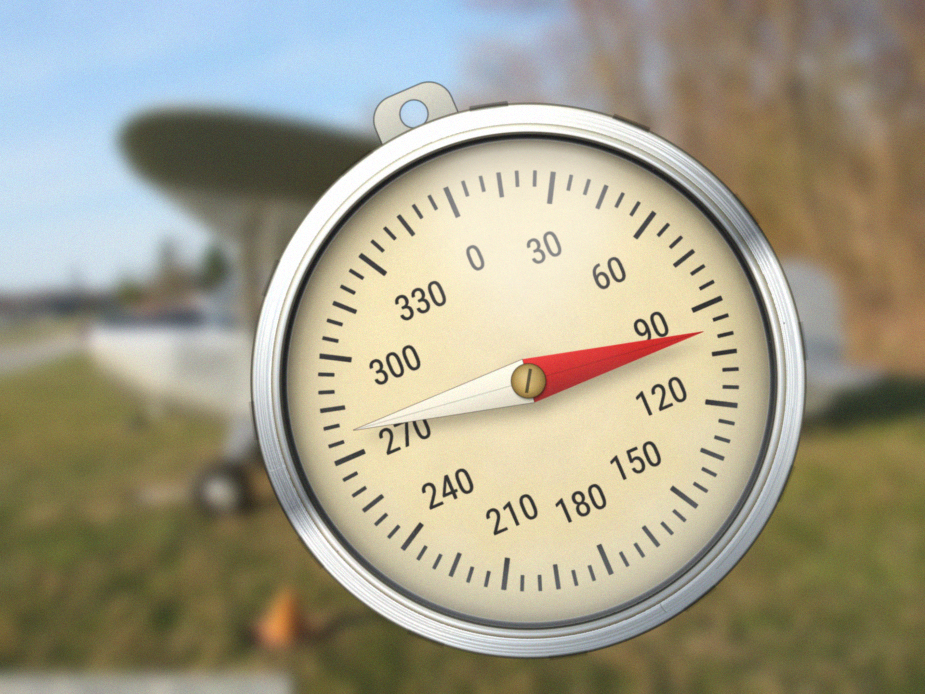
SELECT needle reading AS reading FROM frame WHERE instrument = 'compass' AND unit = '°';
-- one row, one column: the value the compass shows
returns 97.5 °
